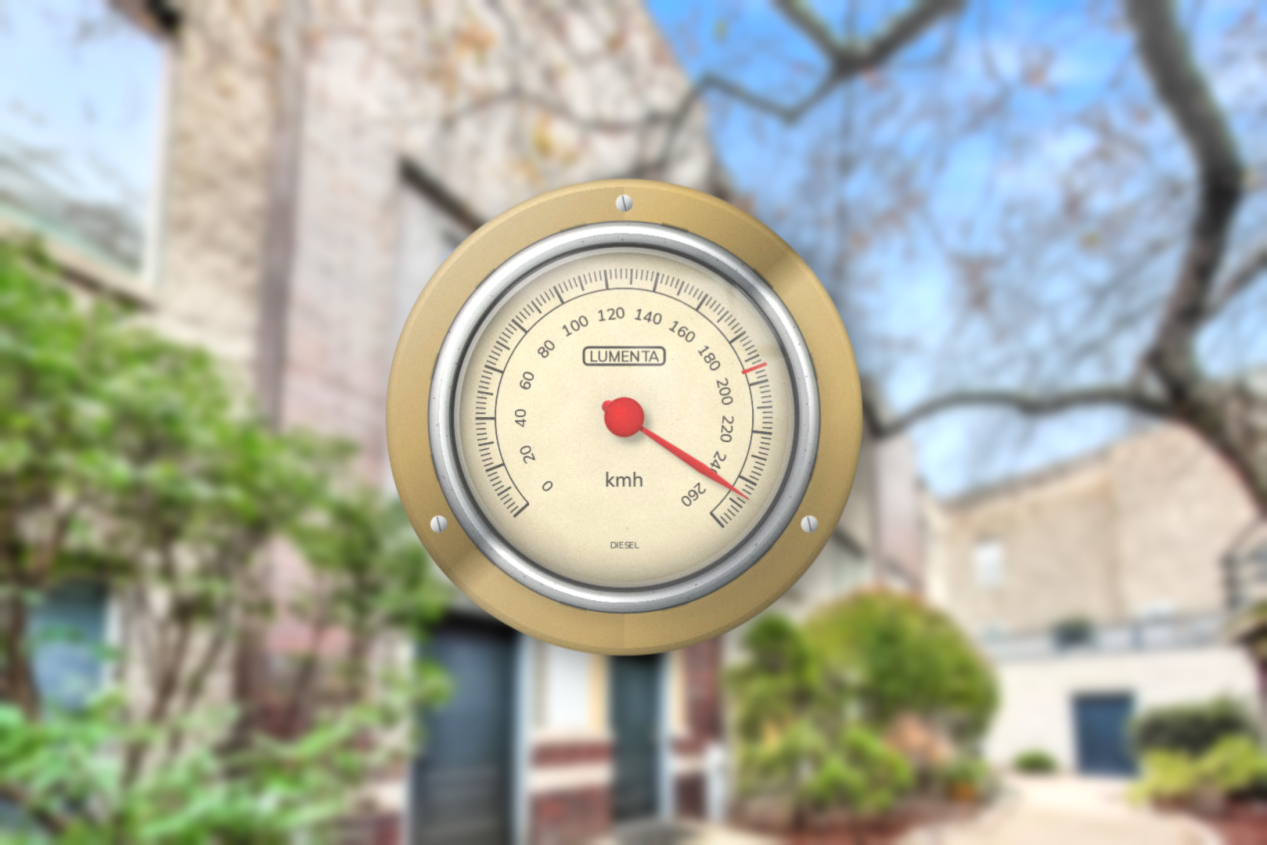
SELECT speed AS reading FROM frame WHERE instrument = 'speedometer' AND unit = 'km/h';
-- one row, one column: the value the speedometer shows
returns 246 km/h
